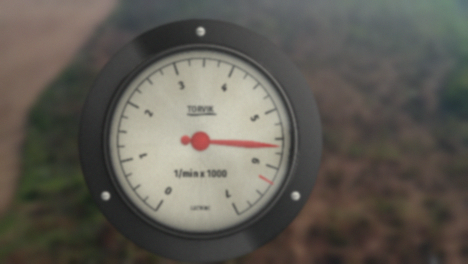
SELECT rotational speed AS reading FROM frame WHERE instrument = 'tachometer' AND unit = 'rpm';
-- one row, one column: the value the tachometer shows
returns 5625 rpm
